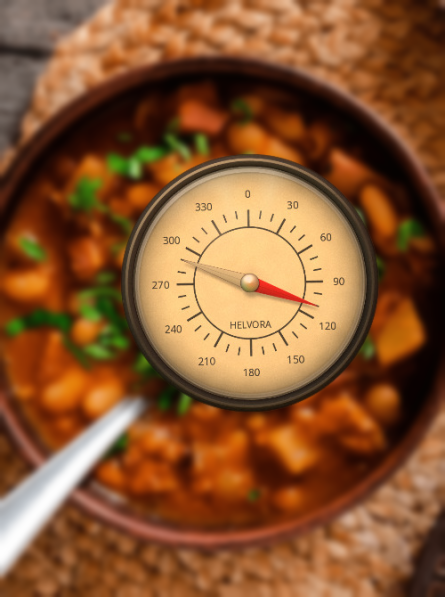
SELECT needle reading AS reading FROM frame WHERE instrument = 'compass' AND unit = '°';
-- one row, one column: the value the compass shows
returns 110 °
